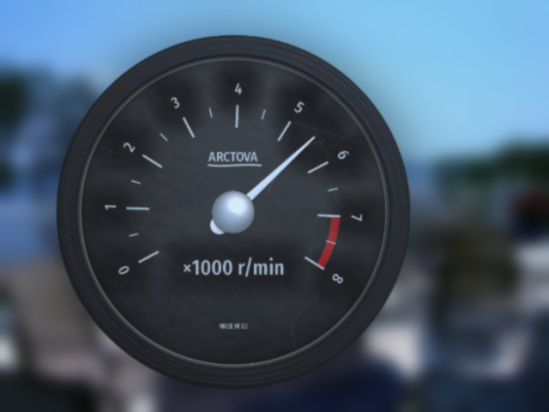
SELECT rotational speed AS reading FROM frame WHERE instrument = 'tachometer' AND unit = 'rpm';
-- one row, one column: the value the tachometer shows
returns 5500 rpm
